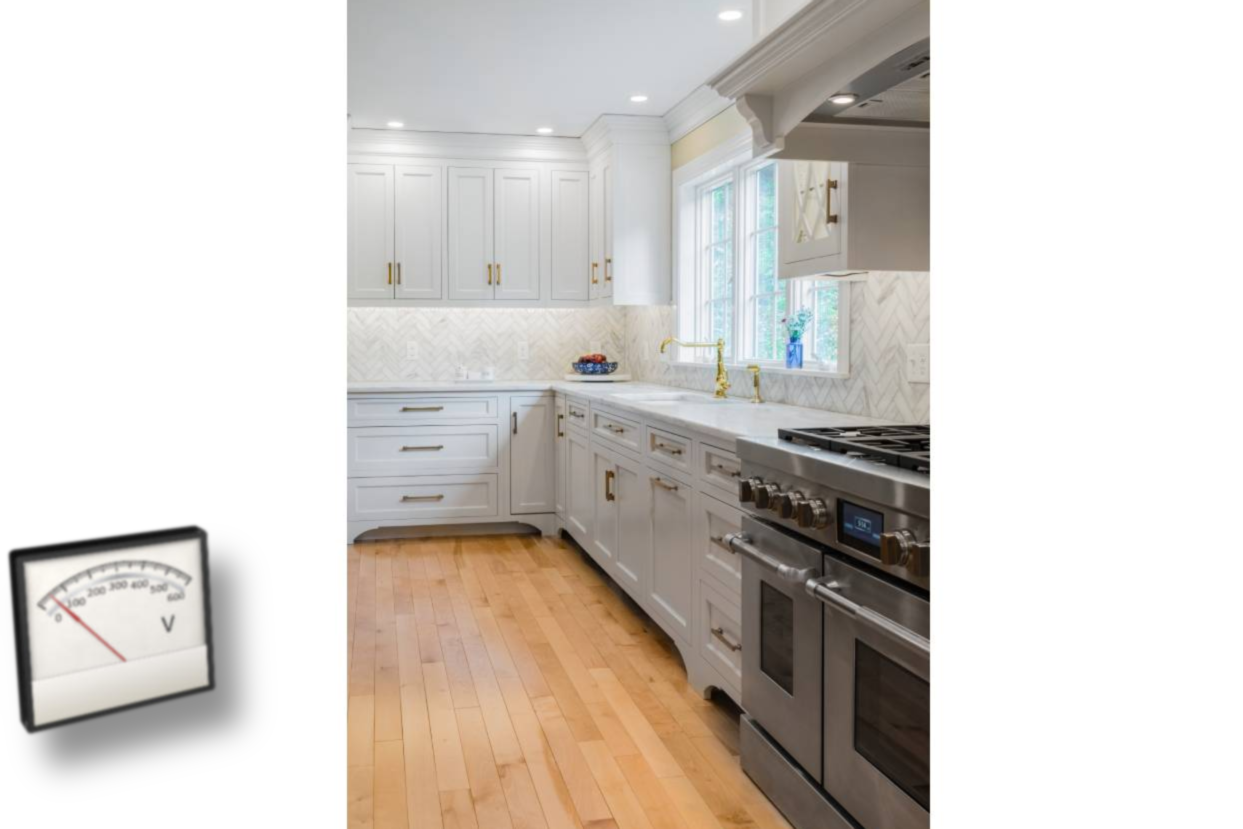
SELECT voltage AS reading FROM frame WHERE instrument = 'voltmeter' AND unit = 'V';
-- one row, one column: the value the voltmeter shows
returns 50 V
